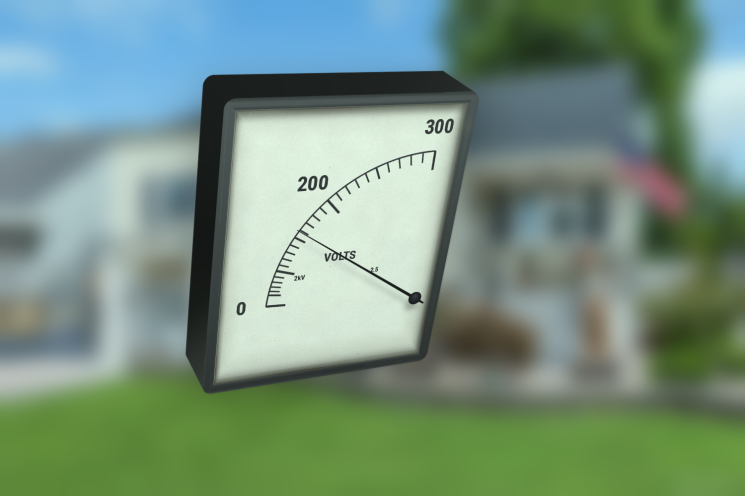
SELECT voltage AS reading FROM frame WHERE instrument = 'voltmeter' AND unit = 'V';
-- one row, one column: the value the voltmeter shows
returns 160 V
